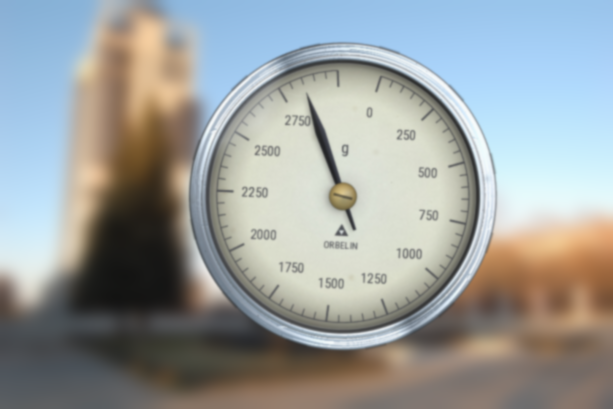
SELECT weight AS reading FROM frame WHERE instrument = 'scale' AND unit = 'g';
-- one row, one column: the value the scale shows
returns 2850 g
